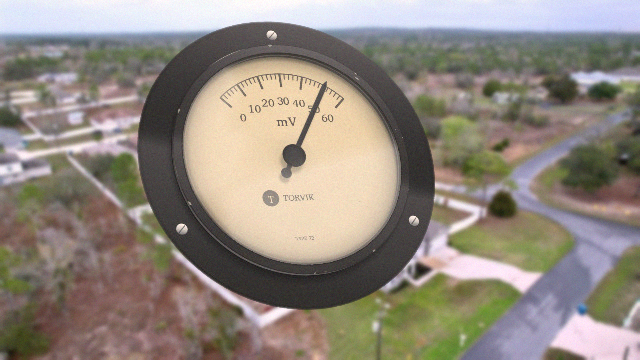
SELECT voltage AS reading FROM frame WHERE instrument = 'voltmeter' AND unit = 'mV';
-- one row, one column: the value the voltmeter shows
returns 50 mV
